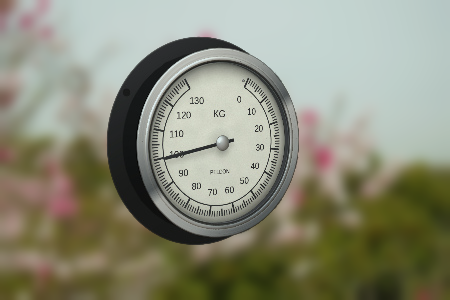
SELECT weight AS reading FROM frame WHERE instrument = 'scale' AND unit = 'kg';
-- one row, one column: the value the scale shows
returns 100 kg
